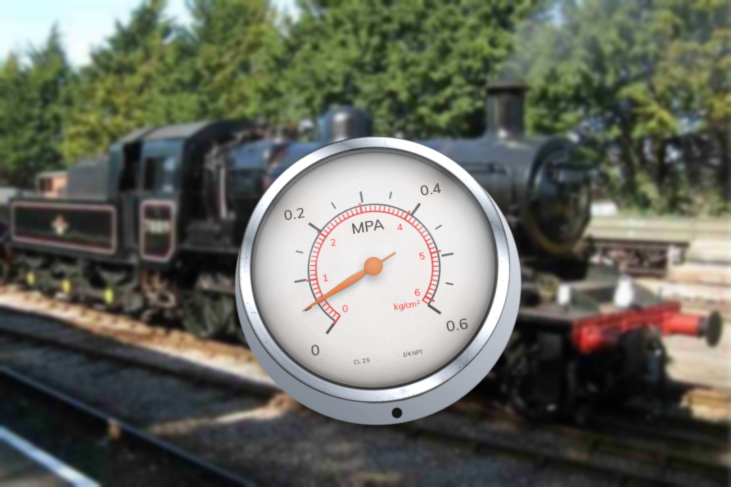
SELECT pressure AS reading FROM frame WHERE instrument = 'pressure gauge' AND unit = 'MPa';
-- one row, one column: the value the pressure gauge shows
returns 0.05 MPa
